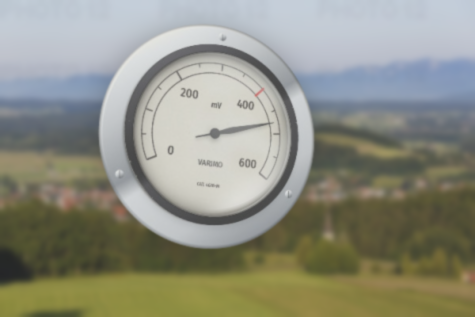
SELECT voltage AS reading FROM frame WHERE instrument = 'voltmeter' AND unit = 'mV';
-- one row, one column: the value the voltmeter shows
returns 475 mV
